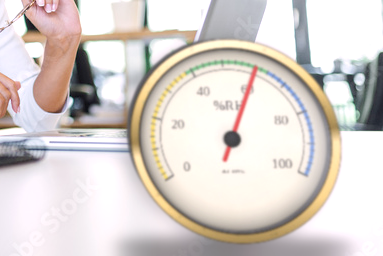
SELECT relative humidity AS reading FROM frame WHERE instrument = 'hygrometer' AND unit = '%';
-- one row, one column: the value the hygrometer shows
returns 60 %
